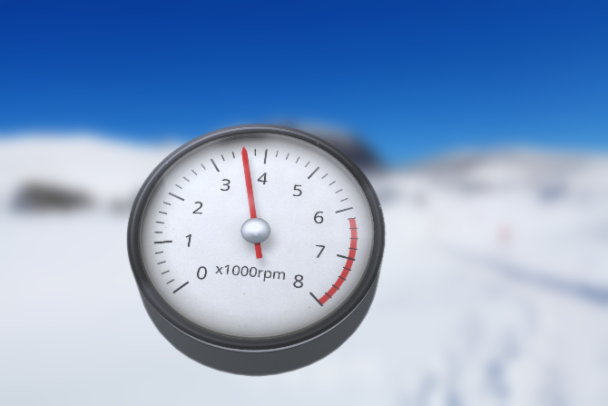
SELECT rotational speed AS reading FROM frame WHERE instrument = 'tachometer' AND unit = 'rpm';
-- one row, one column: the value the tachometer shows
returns 3600 rpm
